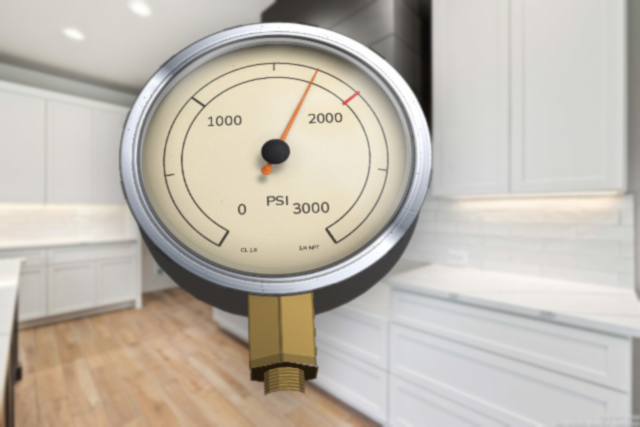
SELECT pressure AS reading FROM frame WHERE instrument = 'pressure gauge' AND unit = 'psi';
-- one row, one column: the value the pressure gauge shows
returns 1750 psi
